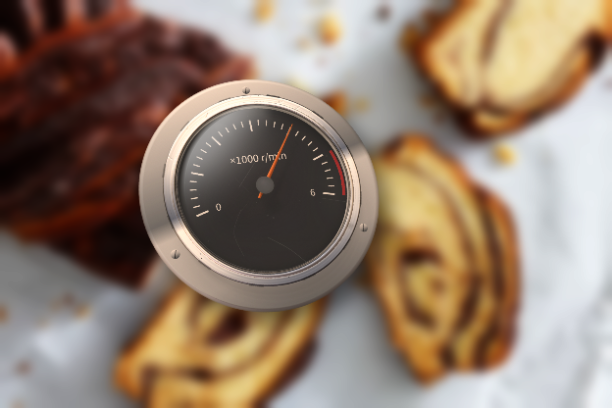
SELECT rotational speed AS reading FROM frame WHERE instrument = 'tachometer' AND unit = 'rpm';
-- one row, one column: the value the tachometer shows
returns 4000 rpm
